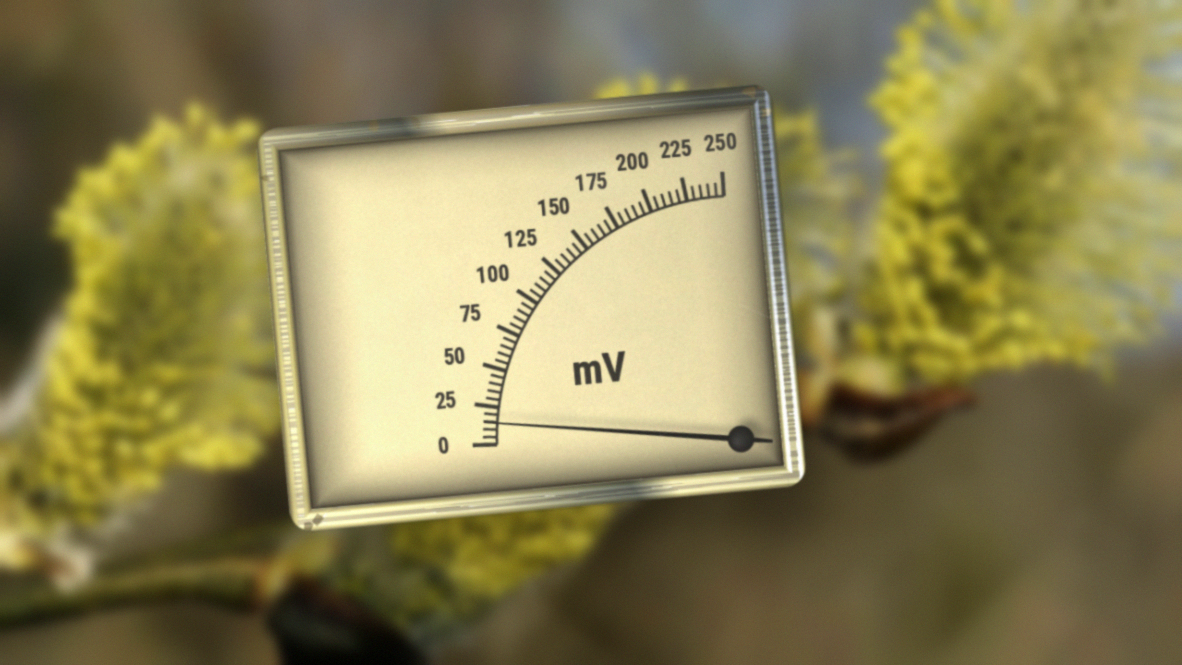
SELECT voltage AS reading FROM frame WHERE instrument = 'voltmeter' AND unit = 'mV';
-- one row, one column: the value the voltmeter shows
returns 15 mV
